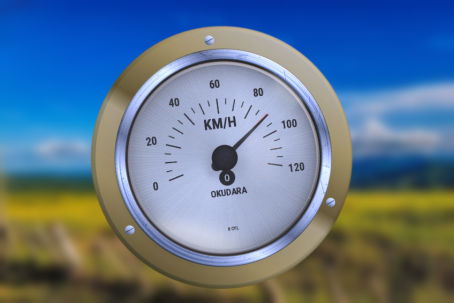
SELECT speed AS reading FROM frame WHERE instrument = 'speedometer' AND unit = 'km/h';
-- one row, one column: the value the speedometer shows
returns 90 km/h
